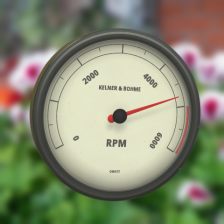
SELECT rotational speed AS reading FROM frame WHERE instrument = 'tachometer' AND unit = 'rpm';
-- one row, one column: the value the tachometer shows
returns 4750 rpm
